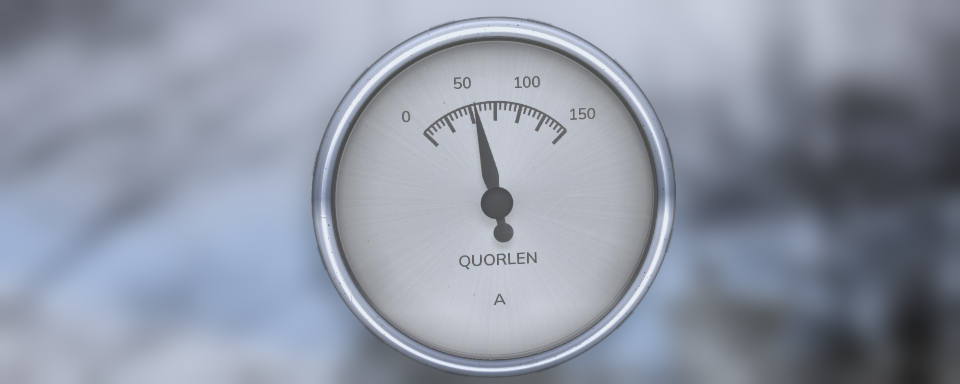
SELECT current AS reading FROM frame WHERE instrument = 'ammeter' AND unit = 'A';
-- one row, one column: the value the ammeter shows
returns 55 A
